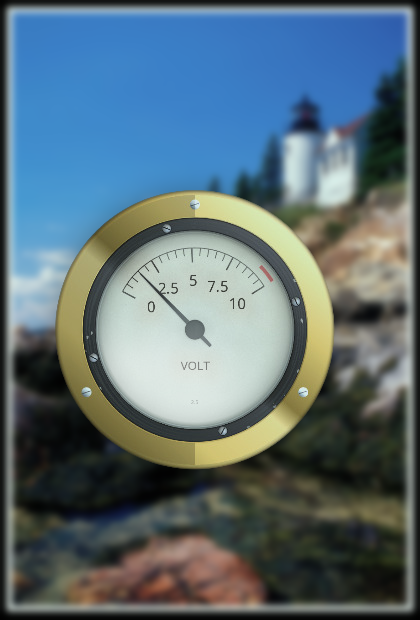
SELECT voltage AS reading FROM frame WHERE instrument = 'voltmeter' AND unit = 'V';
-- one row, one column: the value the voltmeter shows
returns 1.5 V
